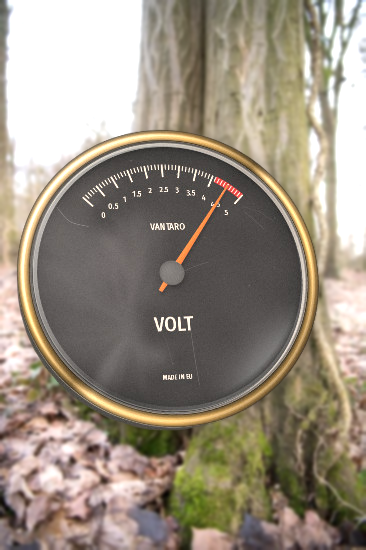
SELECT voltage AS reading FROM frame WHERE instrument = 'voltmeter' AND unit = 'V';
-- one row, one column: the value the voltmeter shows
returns 4.5 V
